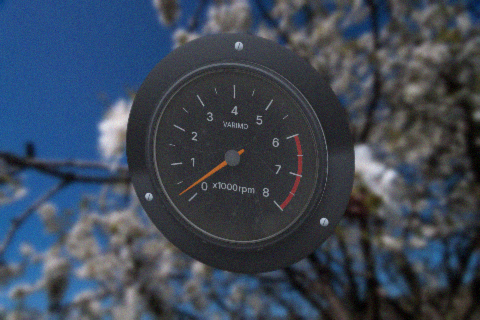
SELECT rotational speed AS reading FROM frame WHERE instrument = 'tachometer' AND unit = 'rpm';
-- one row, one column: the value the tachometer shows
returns 250 rpm
